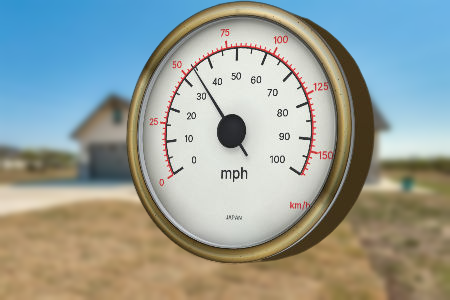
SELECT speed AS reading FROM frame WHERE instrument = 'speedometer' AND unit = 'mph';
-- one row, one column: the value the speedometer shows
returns 35 mph
